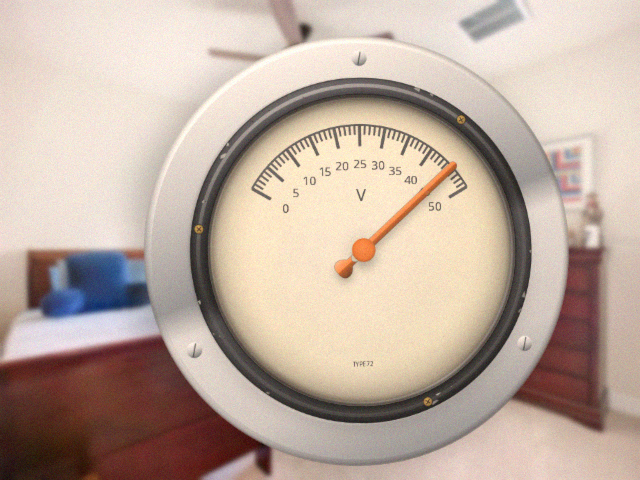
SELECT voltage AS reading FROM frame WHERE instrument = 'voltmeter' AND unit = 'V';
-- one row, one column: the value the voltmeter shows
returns 45 V
